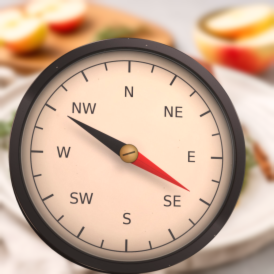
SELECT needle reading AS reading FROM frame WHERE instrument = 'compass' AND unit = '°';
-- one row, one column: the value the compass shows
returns 120 °
